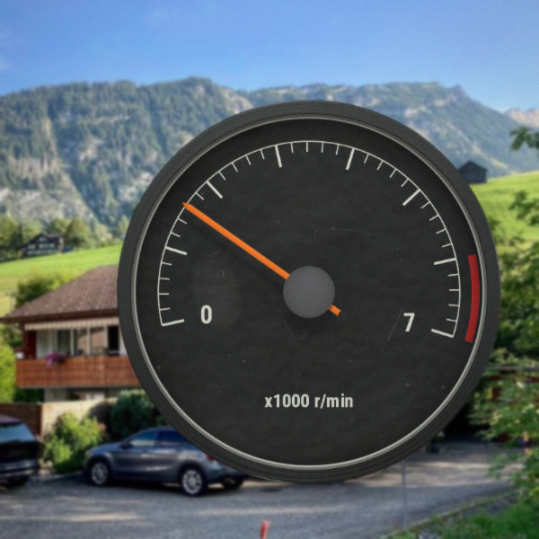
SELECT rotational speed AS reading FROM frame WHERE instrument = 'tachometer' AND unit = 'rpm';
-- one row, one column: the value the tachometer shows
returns 1600 rpm
